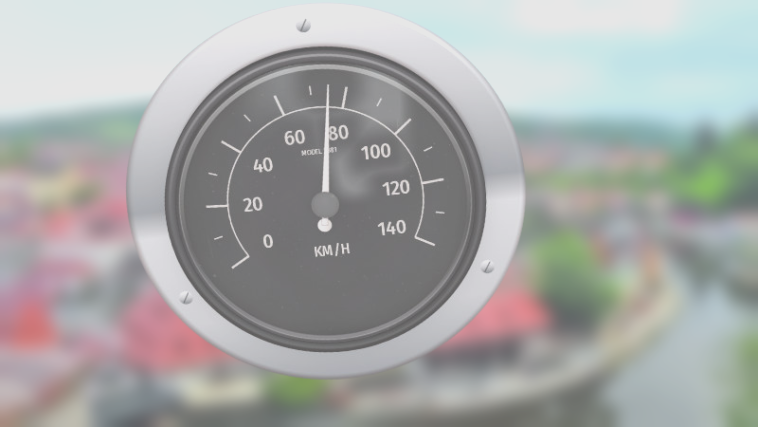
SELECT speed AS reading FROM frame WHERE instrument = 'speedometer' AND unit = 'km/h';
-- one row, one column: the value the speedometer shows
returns 75 km/h
